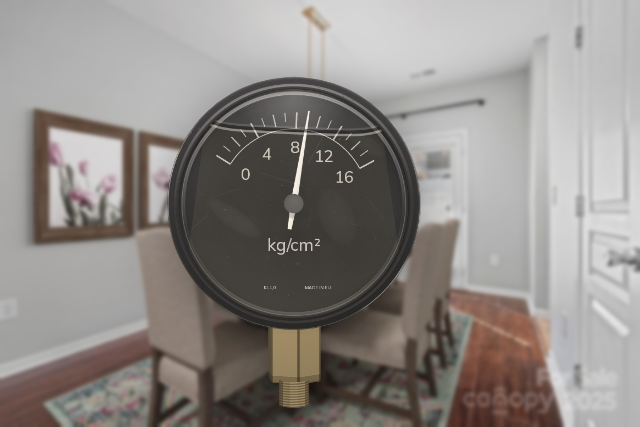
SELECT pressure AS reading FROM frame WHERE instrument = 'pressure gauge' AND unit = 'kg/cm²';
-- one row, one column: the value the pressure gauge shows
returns 9 kg/cm²
